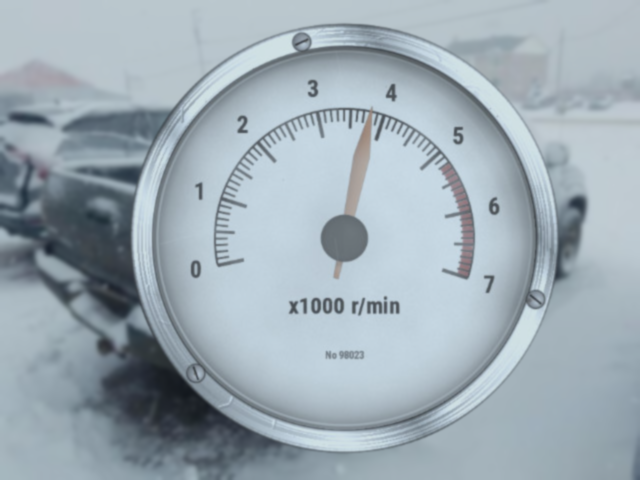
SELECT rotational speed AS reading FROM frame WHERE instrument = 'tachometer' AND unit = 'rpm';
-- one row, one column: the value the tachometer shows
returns 3800 rpm
